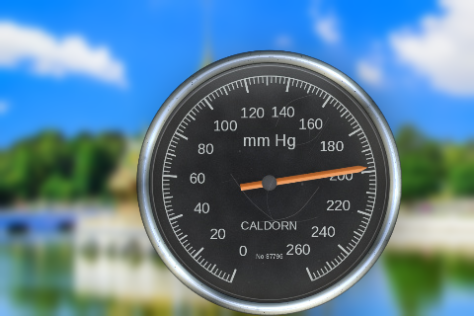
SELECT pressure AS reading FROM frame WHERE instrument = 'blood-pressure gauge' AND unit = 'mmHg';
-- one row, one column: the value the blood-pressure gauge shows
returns 198 mmHg
